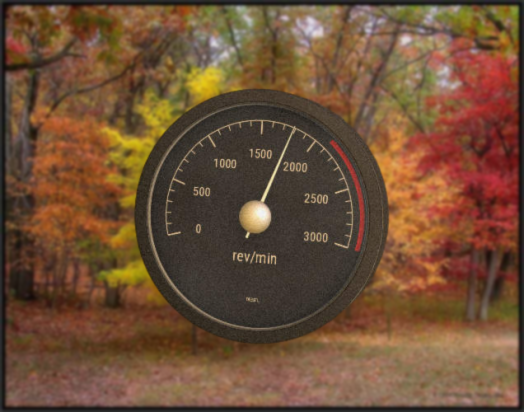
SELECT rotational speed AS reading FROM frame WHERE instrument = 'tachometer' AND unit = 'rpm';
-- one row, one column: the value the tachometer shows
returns 1800 rpm
